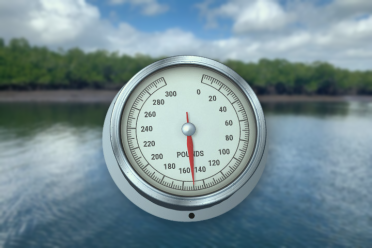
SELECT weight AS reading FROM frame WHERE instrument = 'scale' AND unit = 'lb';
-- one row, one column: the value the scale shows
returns 150 lb
